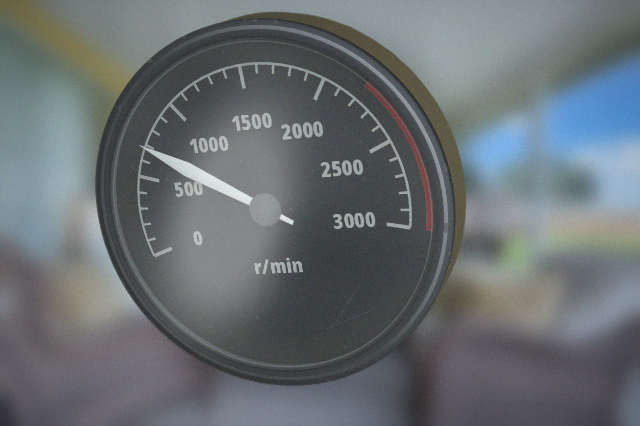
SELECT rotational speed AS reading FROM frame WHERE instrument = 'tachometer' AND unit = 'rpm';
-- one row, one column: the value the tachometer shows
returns 700 rpm
